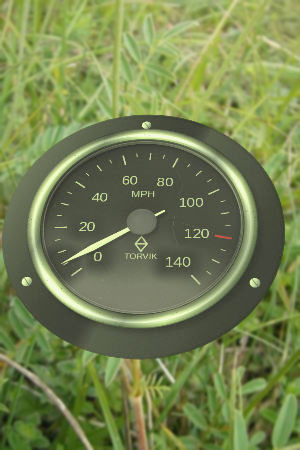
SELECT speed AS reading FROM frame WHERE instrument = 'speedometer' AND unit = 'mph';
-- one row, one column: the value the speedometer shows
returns 5 mph
